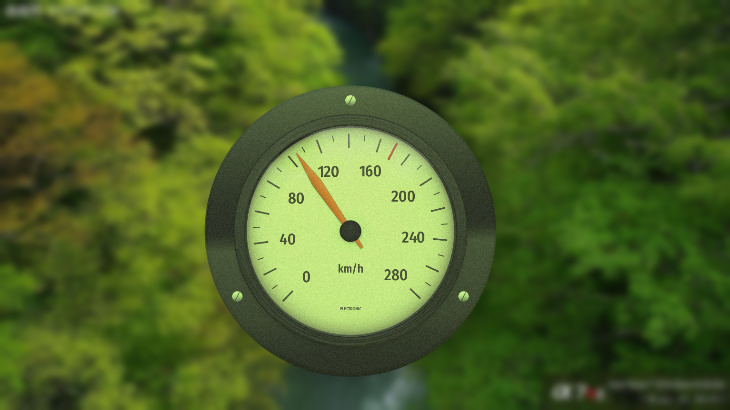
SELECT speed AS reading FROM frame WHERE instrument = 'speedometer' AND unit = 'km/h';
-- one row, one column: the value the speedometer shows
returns 105 km/h
